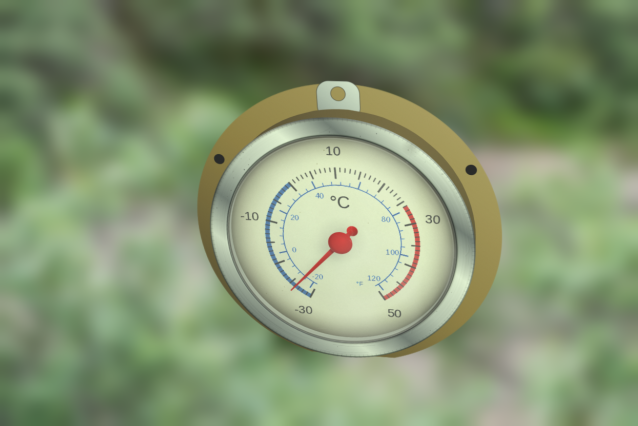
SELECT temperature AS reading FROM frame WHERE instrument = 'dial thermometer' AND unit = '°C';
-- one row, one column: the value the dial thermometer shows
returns -26 °C
